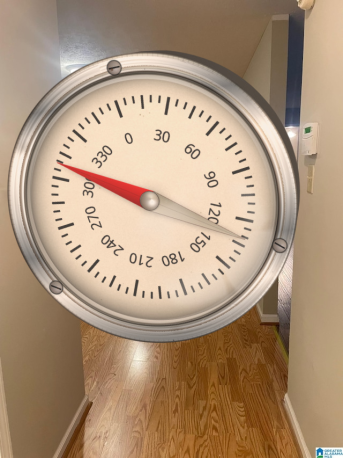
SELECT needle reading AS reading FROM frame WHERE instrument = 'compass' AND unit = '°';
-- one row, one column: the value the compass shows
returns 310 °
